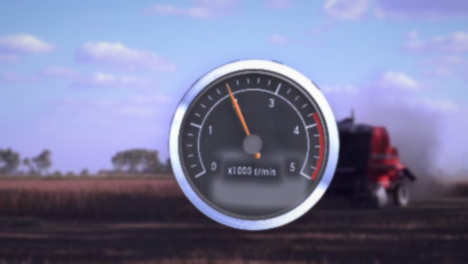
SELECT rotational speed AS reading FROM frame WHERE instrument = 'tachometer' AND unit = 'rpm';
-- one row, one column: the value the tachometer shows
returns 2000 rpm
